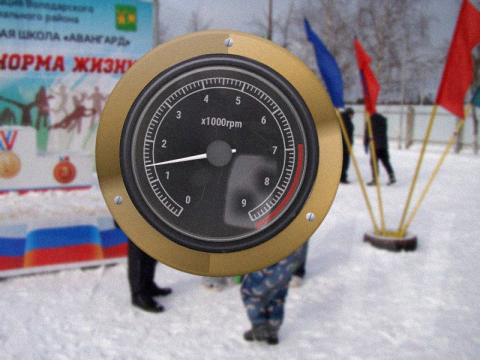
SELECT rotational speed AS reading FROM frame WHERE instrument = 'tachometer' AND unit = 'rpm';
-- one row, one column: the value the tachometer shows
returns 1400 rpm
